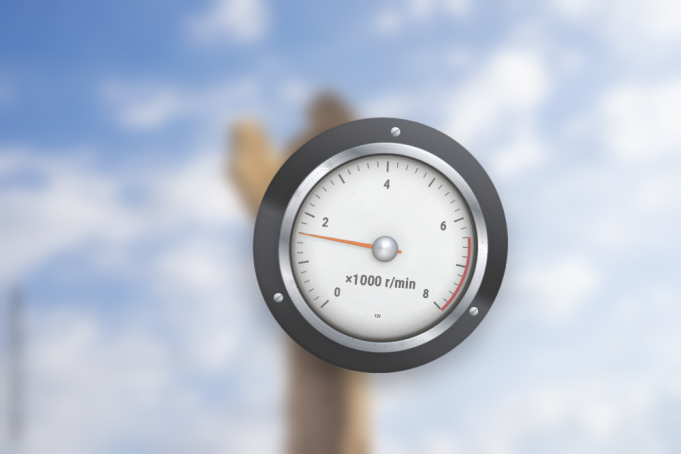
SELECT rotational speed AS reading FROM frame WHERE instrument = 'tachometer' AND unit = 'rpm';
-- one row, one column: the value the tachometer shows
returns 1600 rpm
